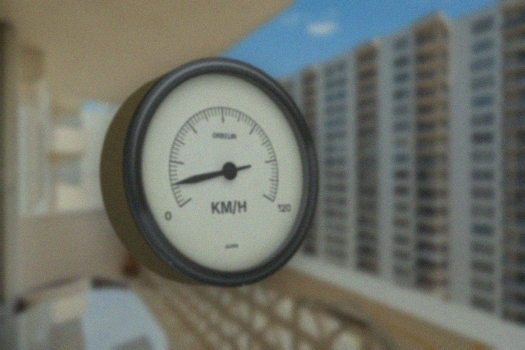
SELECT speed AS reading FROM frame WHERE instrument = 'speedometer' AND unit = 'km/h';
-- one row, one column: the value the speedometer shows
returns 10 km/h
